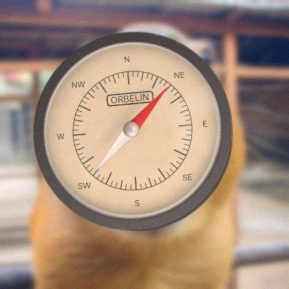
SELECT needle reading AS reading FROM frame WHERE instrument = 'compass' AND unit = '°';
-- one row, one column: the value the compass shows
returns 45 °
